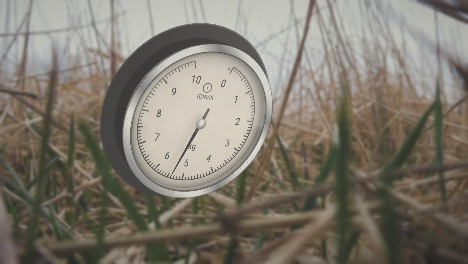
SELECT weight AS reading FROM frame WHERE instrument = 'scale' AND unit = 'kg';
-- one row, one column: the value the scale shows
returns 5.5 kg
